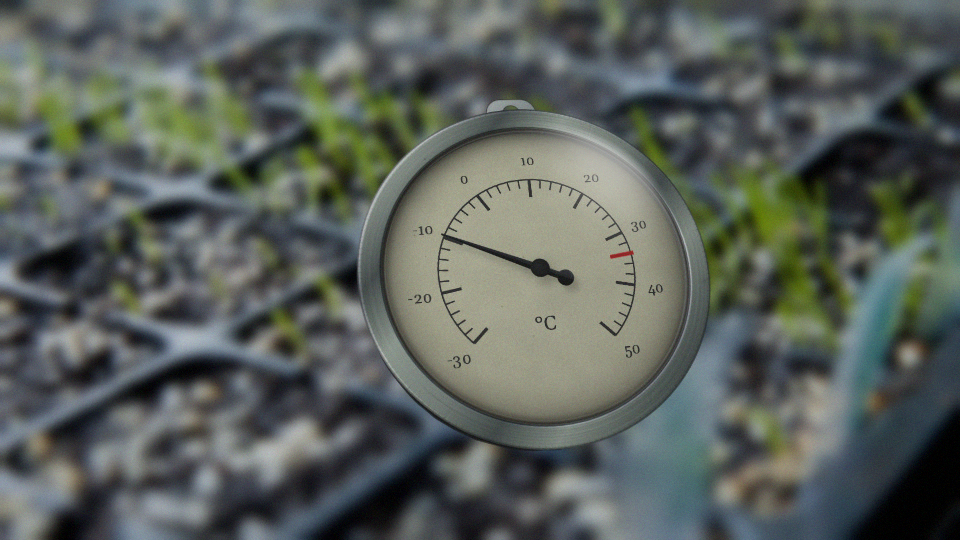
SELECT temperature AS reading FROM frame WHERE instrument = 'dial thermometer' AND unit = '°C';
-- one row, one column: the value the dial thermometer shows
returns -10 °C
